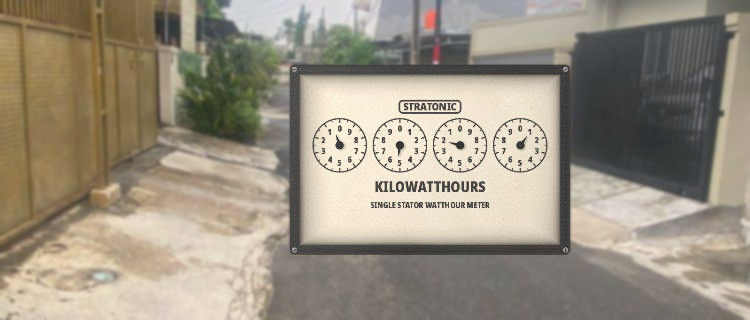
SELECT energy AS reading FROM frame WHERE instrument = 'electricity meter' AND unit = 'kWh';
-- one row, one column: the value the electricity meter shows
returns 521 kWh
